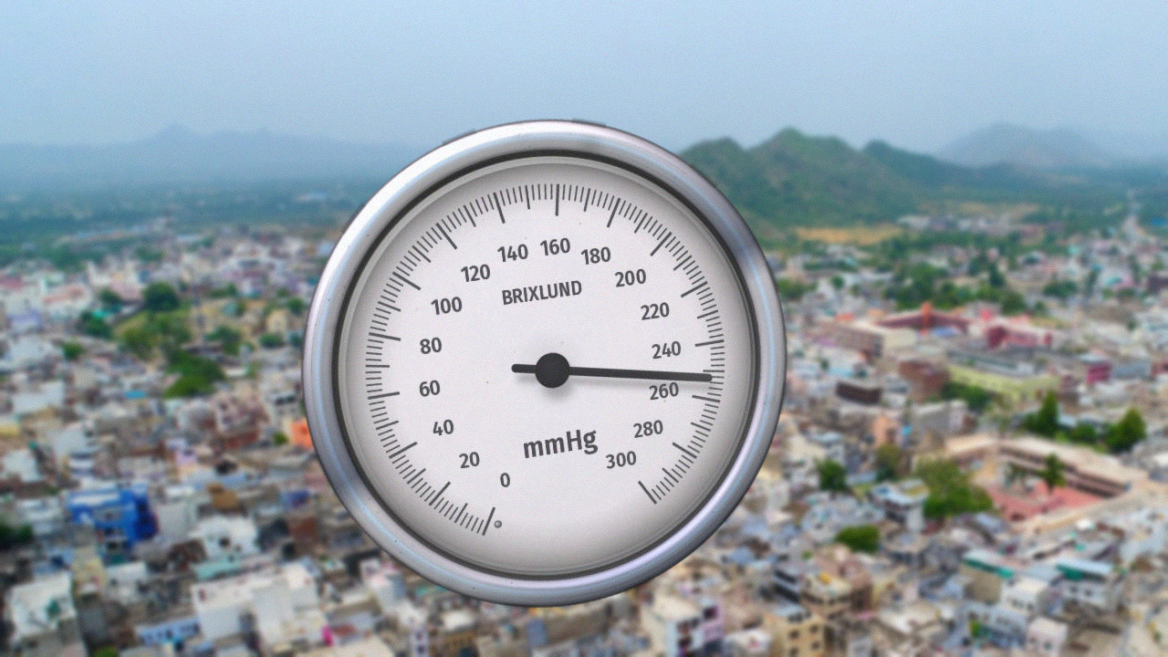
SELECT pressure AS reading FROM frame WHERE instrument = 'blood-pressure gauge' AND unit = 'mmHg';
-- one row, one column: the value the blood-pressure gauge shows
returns 252 mmHg
